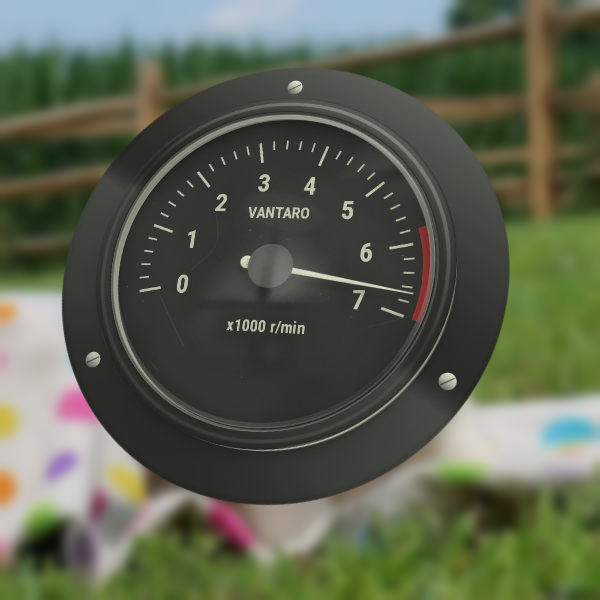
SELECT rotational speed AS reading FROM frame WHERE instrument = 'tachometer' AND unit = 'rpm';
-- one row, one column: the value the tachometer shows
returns 6700 rpm
